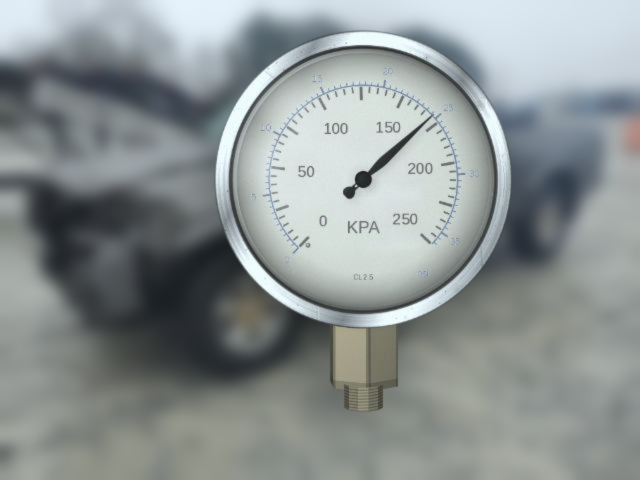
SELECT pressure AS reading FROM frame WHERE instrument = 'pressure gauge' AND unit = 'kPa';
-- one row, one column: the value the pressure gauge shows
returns 170 kPa
